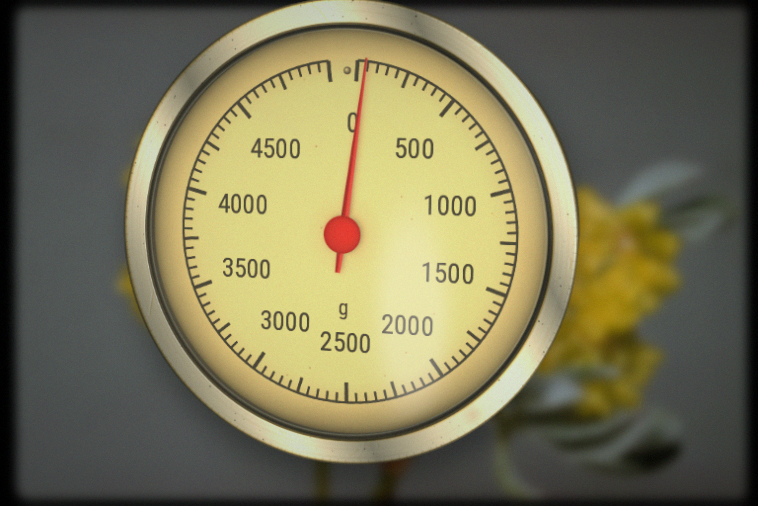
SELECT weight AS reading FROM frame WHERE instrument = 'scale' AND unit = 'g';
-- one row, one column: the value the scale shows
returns 50 g
